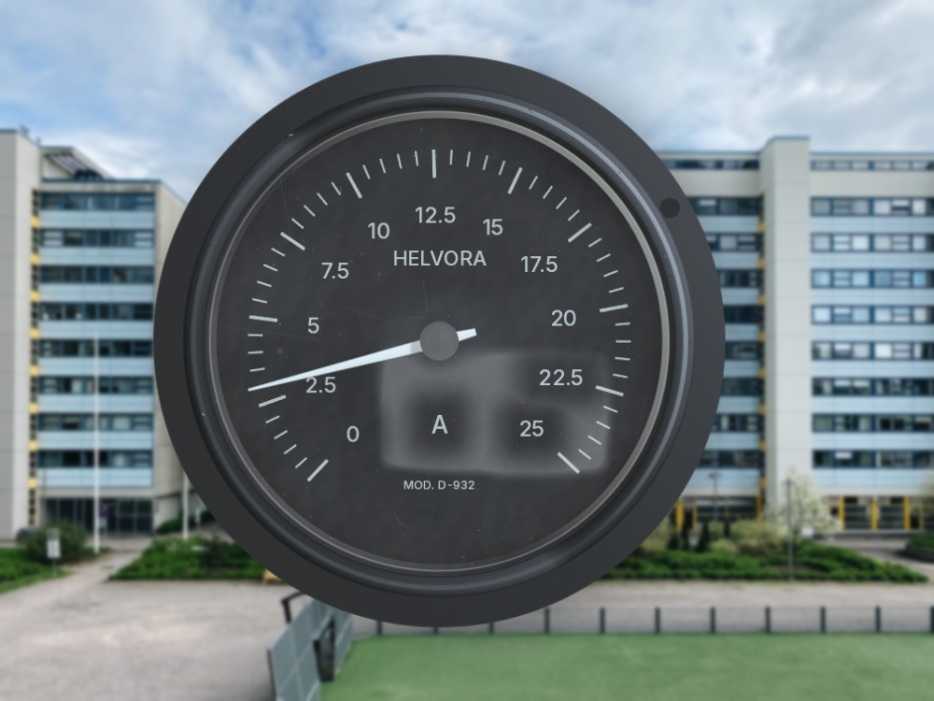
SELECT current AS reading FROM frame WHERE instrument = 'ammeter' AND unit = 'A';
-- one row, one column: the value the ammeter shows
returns 3 A
